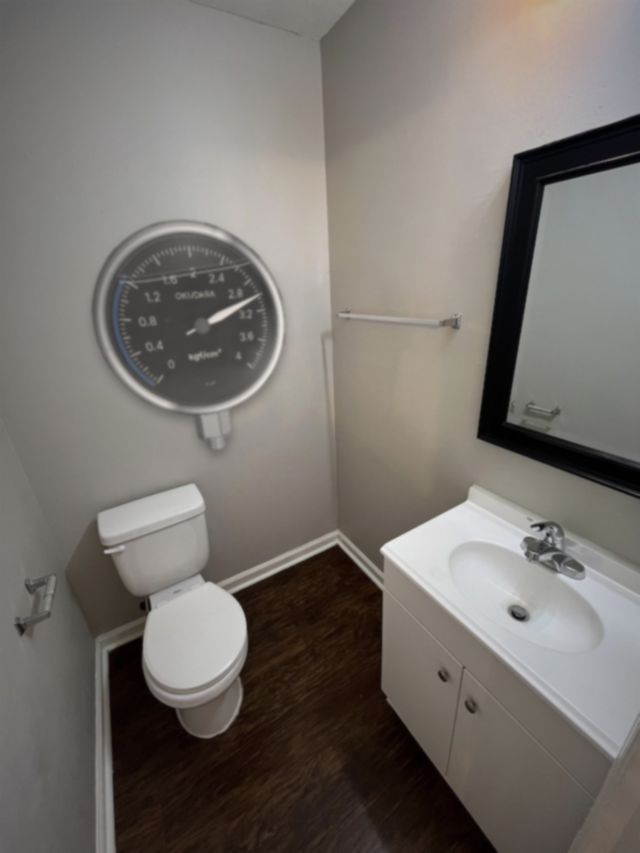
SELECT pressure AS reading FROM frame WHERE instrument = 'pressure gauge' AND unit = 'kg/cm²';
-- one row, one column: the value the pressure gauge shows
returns 3 kg/cm²
